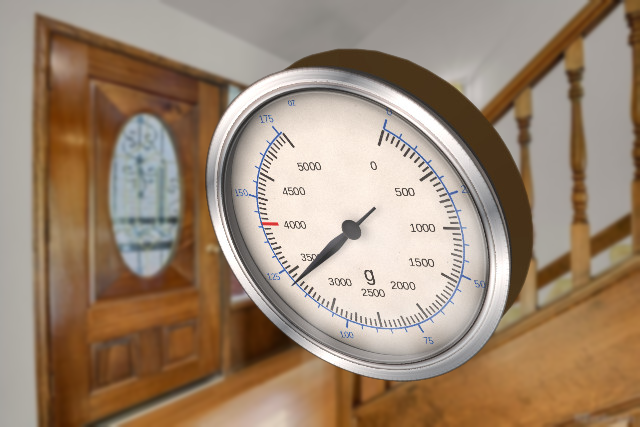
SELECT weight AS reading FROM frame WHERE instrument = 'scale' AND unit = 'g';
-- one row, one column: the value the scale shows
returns 3400 g
